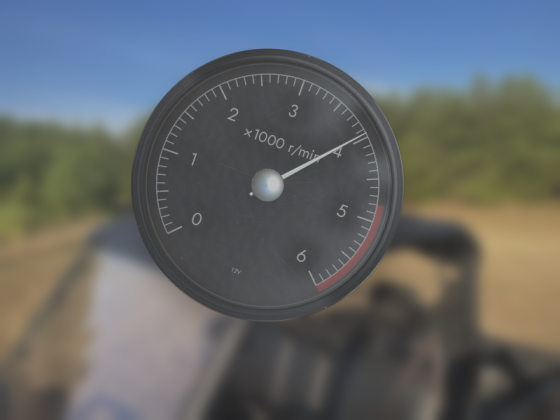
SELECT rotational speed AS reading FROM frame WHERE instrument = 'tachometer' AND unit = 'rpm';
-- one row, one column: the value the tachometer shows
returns 3950 rpm
